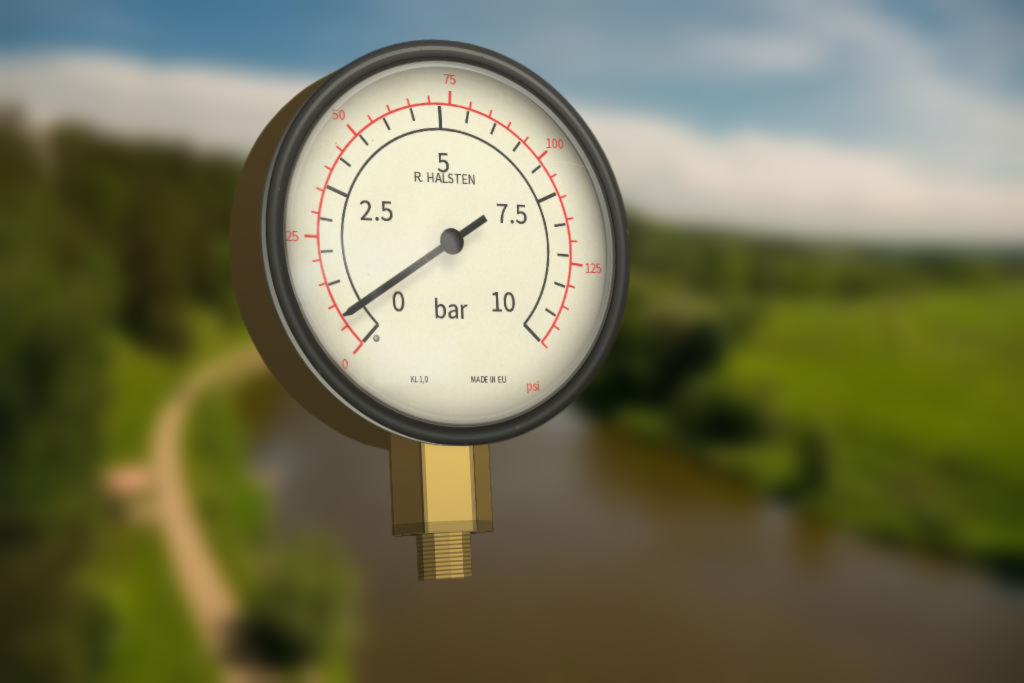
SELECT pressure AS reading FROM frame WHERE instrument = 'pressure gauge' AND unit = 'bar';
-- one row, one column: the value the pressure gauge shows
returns 0.5 bar
